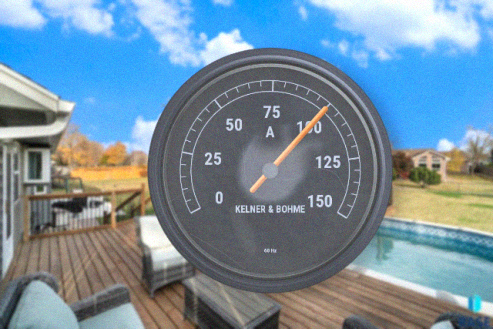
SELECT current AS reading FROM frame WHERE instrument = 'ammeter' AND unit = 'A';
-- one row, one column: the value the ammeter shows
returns 100 A
